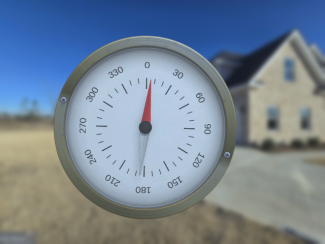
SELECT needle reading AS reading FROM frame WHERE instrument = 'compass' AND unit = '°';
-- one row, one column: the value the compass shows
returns 5 °
